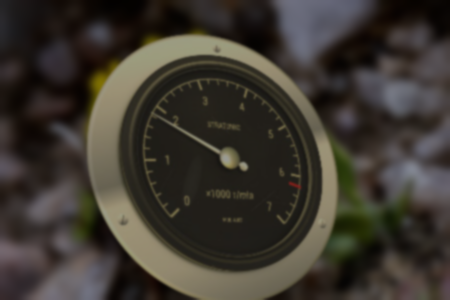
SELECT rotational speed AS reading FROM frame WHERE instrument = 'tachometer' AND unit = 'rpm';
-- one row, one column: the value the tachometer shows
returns 1800 rpm
